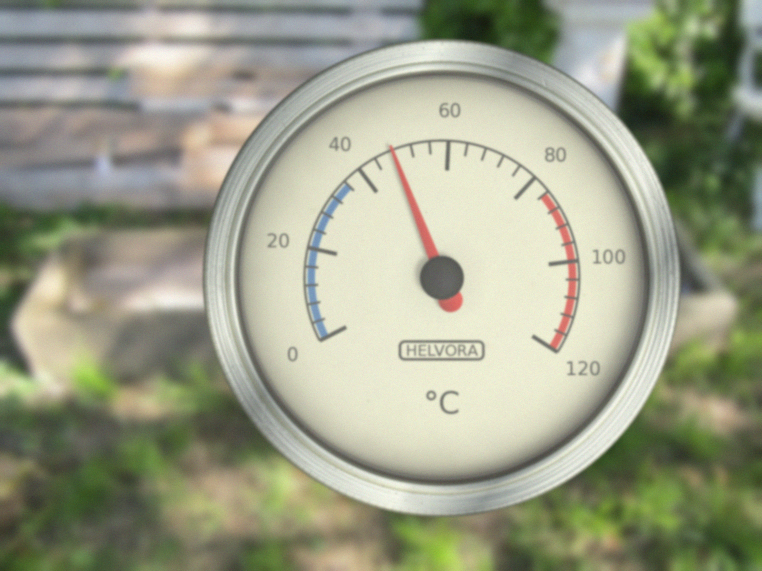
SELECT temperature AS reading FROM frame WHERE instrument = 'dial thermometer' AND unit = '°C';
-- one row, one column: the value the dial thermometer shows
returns 48 °C
